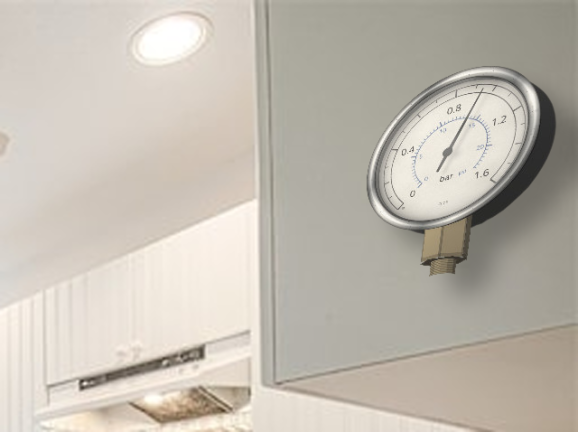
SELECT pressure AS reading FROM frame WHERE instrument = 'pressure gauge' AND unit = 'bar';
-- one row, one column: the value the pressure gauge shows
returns 0.95 bar
